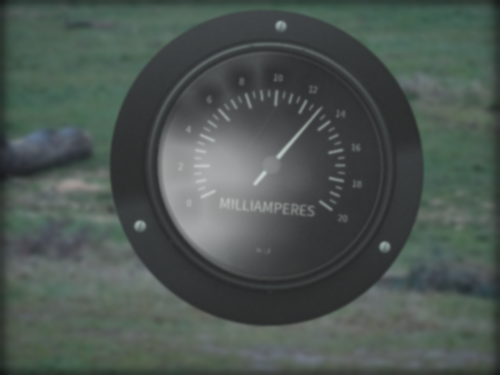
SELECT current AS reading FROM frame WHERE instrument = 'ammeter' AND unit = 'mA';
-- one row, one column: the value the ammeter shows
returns 13 mA
